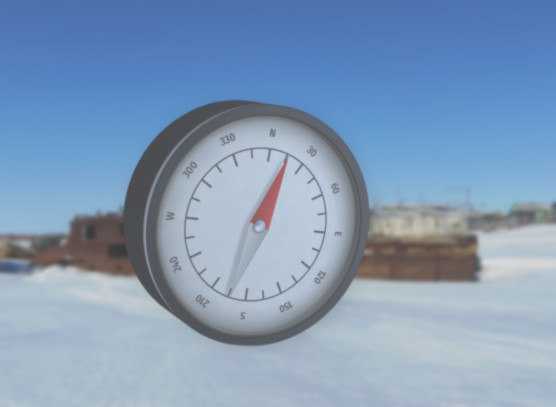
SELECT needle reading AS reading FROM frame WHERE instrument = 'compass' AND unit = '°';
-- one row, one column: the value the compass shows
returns 15 °
